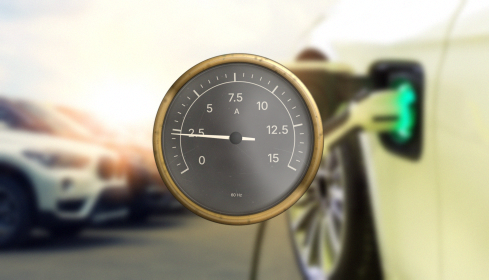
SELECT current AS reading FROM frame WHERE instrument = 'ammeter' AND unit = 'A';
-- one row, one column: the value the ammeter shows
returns 2.25 A
